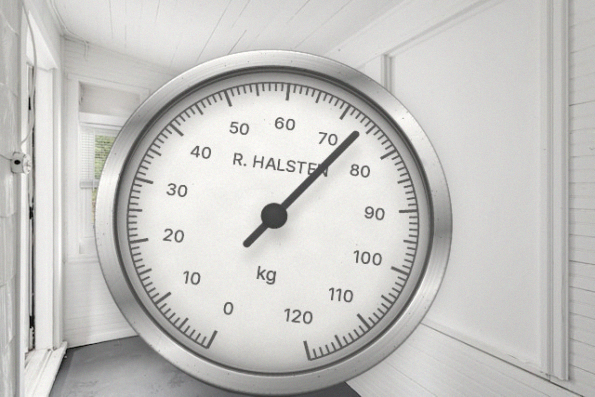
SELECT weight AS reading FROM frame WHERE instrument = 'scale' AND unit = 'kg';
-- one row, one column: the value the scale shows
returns 74 kg
